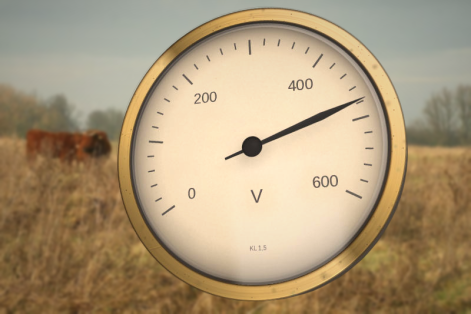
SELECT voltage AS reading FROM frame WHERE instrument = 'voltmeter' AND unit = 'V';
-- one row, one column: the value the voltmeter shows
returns 480 V
